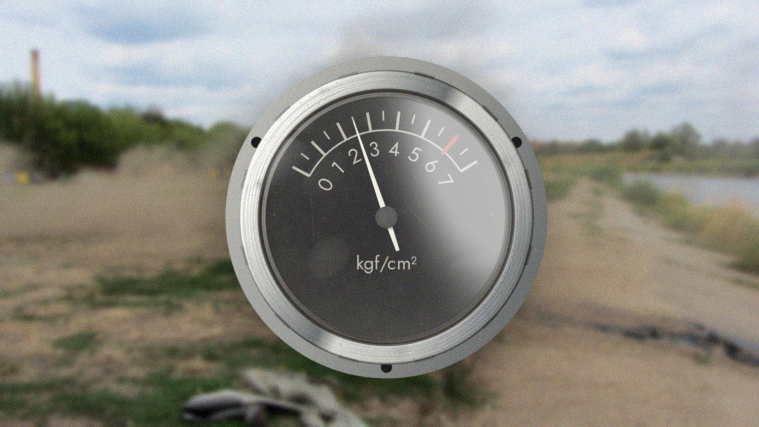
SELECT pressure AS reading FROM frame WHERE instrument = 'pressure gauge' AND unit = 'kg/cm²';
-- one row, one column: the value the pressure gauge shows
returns 2.5 kg/cm²
